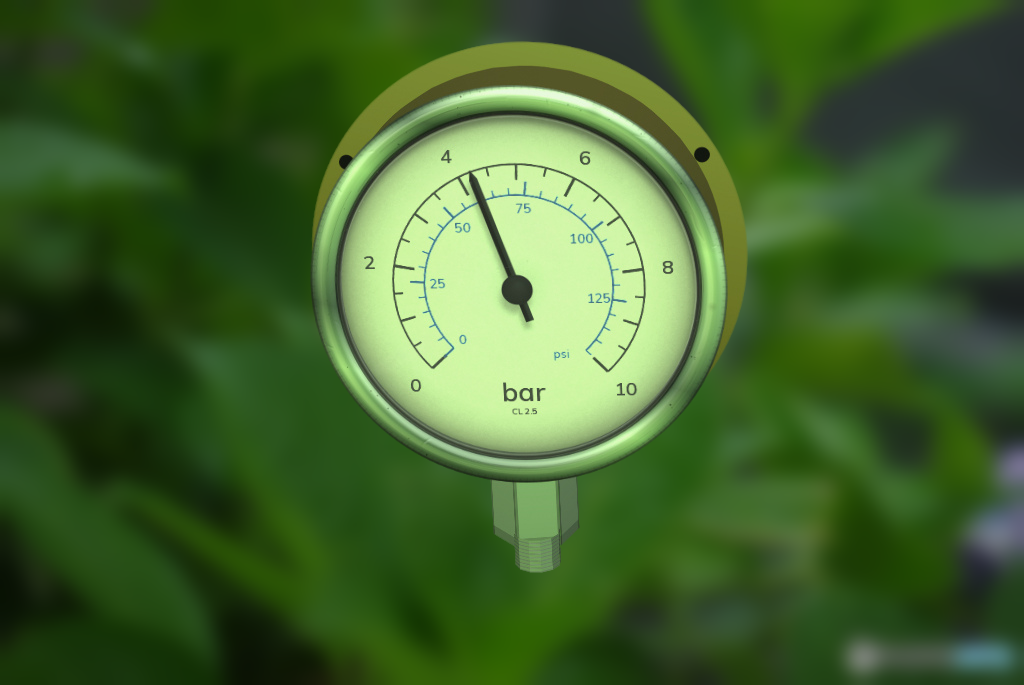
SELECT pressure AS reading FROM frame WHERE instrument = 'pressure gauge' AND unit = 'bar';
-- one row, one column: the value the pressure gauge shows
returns 4.25 bar
